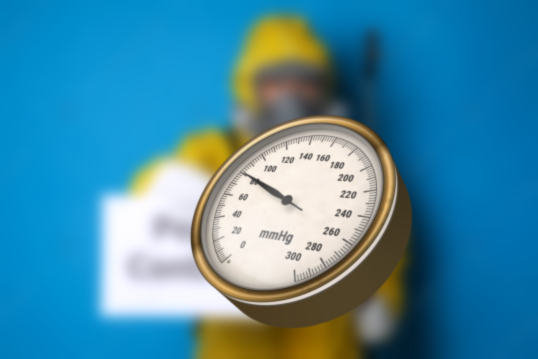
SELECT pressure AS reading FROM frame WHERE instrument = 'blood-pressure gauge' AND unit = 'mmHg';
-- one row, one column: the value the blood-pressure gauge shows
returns 80 mmHg
